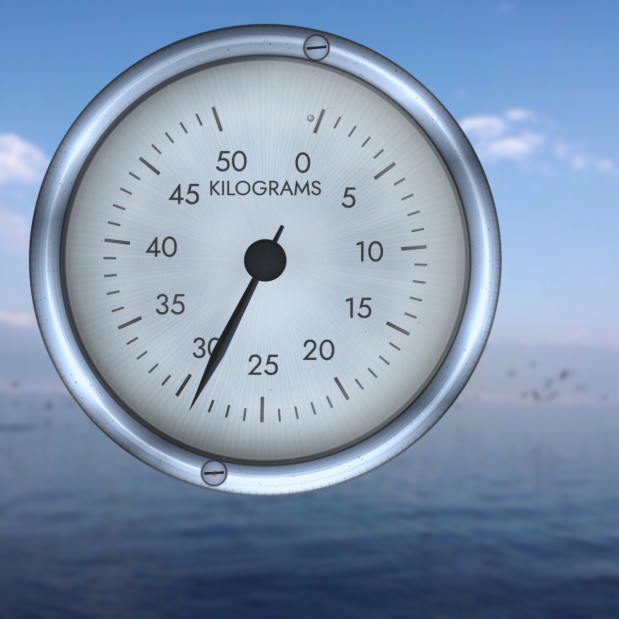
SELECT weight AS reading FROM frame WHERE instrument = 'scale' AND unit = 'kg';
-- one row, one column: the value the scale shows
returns 29 kg
